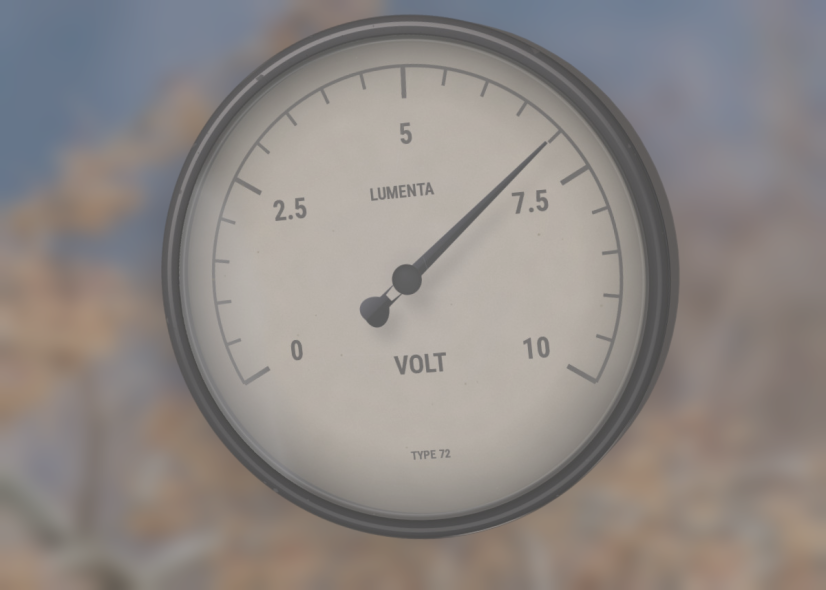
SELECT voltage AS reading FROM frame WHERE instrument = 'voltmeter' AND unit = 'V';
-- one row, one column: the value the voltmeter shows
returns 7 V
